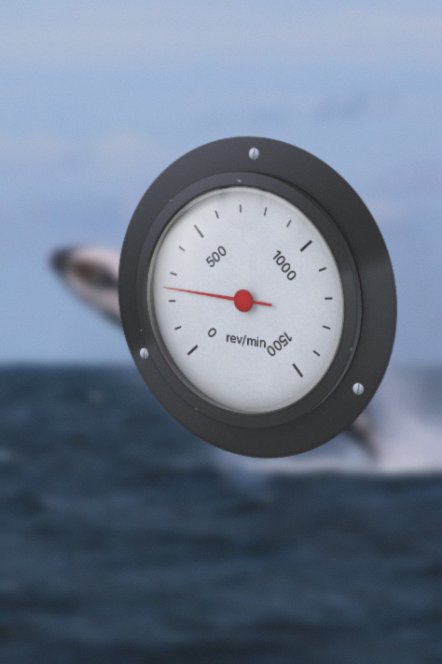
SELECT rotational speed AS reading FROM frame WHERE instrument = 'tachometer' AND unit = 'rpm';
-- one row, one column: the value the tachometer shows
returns 250 rpm
